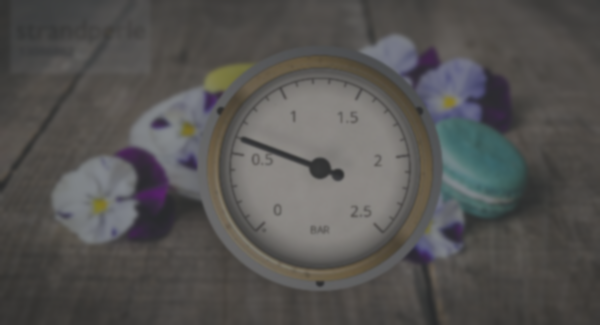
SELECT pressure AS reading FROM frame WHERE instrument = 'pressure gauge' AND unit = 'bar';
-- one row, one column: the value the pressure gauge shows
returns 0.6 bar
